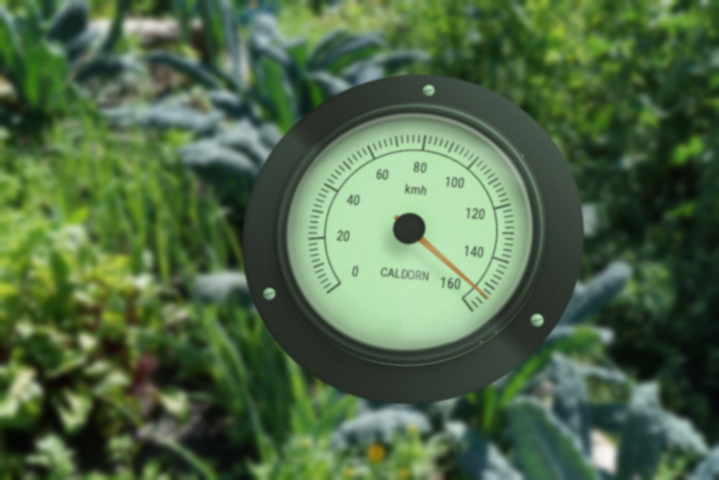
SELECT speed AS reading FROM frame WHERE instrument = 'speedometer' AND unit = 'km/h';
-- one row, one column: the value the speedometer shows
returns 154 km/h
